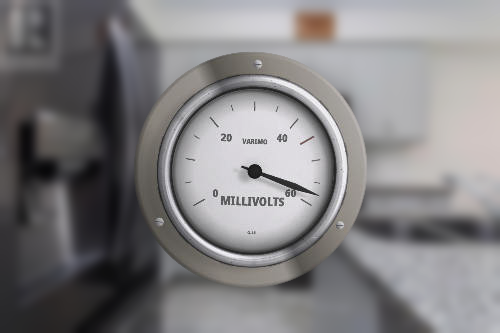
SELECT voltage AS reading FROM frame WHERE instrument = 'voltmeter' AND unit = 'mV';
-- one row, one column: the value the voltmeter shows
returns 57.5 mV
